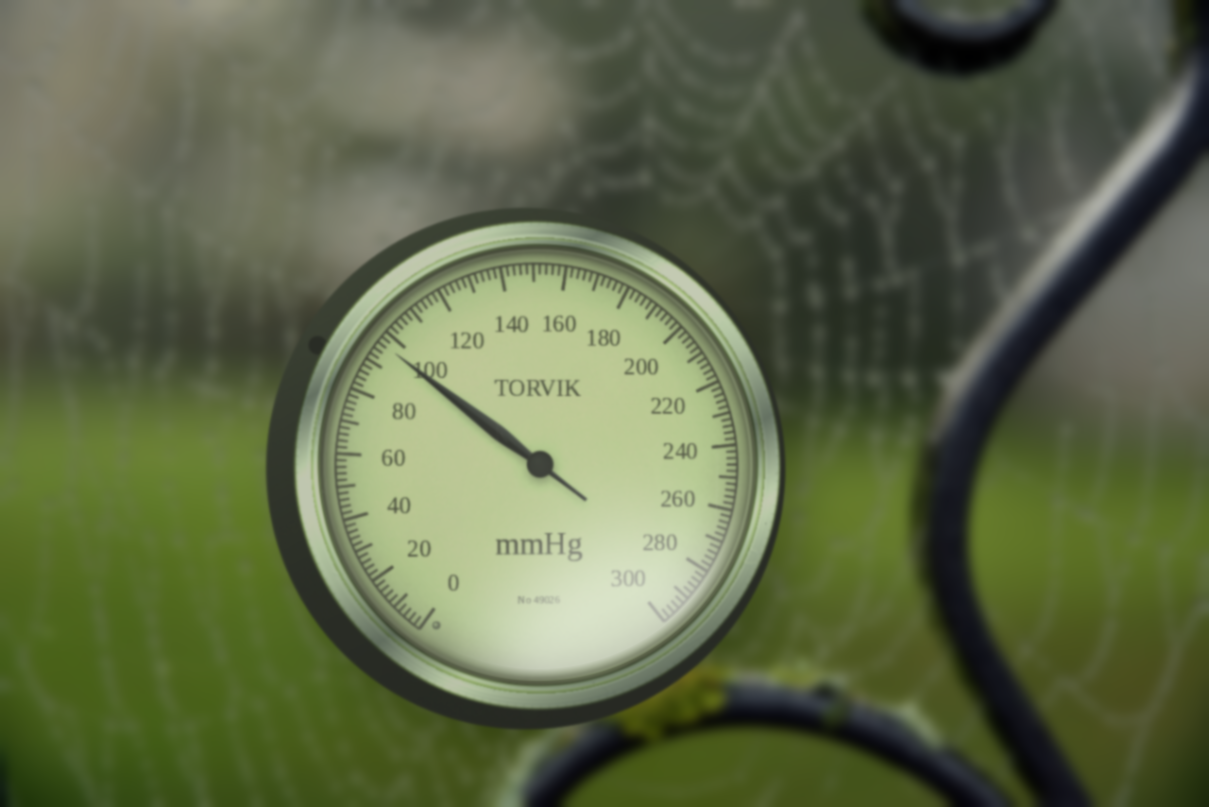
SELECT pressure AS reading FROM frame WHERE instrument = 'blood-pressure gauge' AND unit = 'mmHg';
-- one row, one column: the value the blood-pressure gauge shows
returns 96 mmHg
